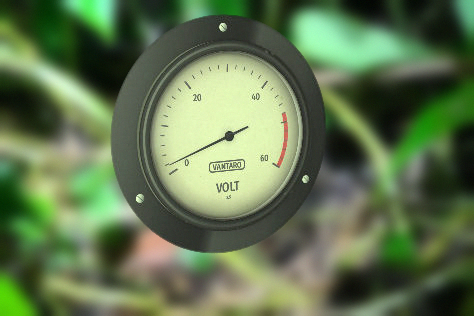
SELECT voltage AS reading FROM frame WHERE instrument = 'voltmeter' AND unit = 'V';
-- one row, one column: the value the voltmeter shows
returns 2 V
